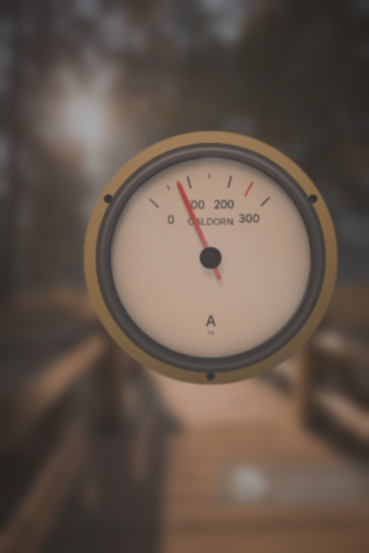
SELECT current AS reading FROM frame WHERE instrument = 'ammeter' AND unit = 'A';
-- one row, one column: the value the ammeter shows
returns 75 A
